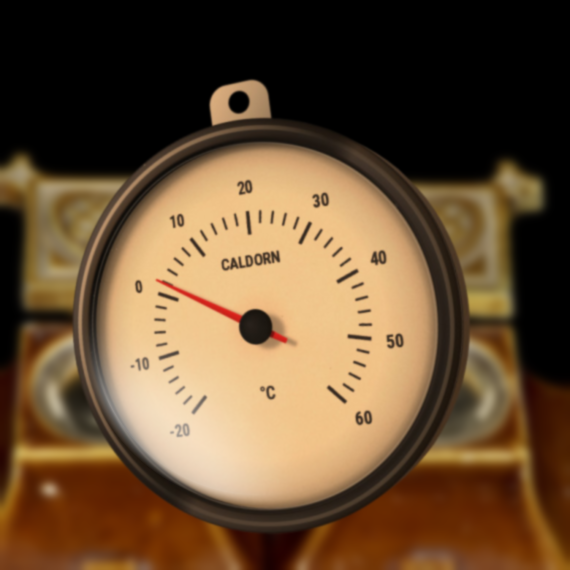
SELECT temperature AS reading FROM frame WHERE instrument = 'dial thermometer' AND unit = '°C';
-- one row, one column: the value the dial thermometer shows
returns 2 °C
